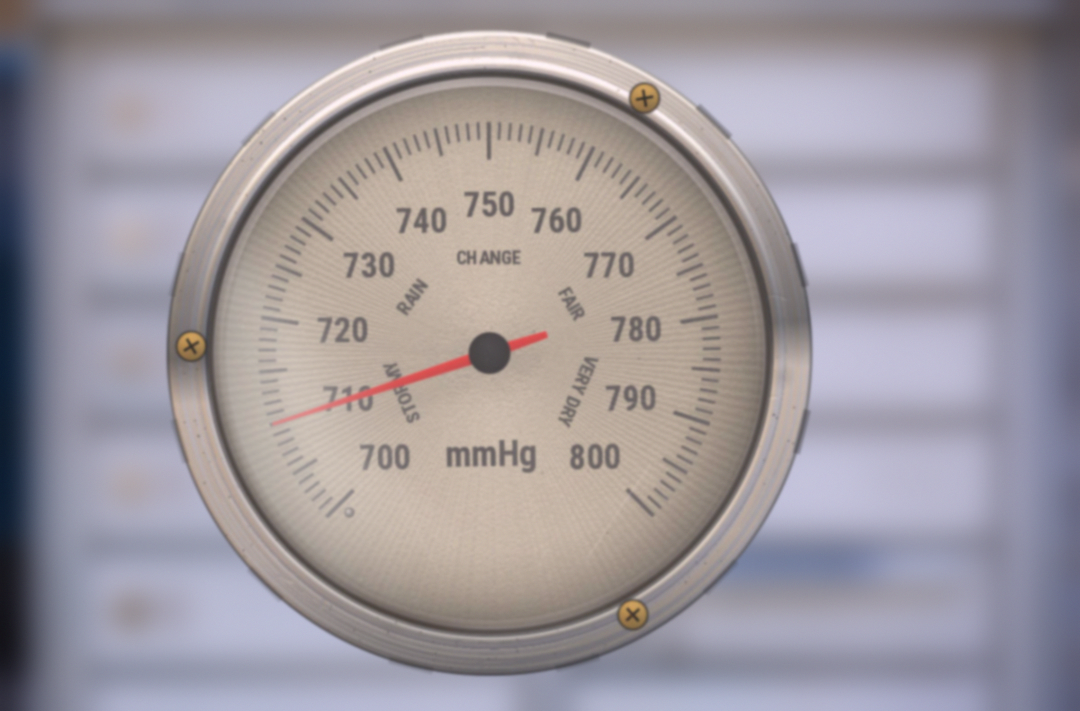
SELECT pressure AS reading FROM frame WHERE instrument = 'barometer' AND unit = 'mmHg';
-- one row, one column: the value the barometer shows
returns 710 mmHg
